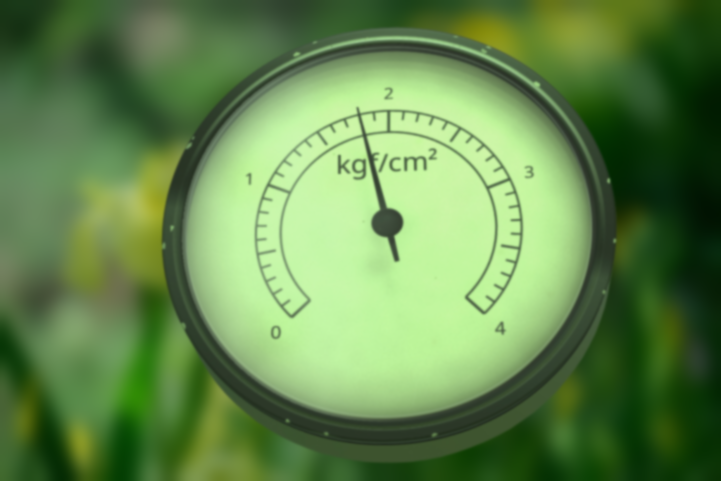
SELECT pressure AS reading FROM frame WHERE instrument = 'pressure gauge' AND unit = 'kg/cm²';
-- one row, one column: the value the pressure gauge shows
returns 1.8 kg/cm²
